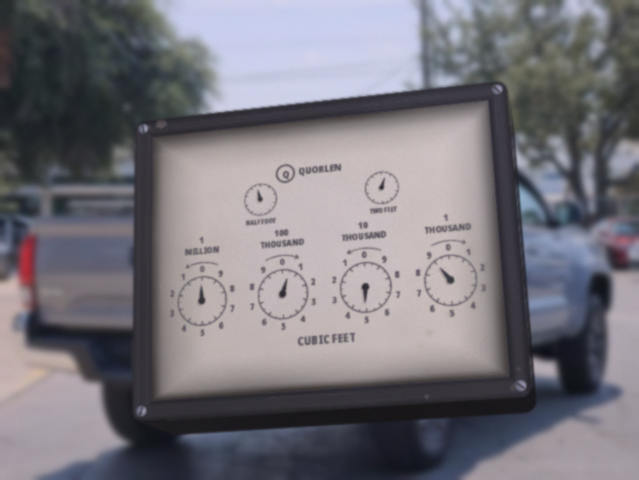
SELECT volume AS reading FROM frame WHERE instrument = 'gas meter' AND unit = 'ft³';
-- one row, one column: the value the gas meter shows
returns 4900 ft³
